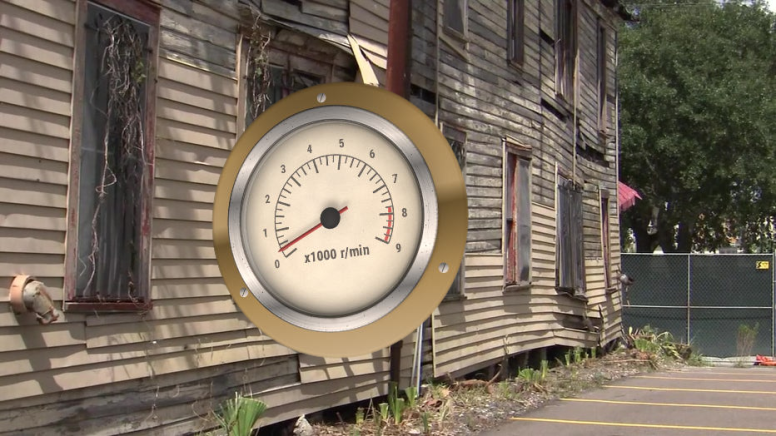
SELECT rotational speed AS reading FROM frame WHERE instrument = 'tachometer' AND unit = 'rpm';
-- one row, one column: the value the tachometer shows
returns 250 rpm
